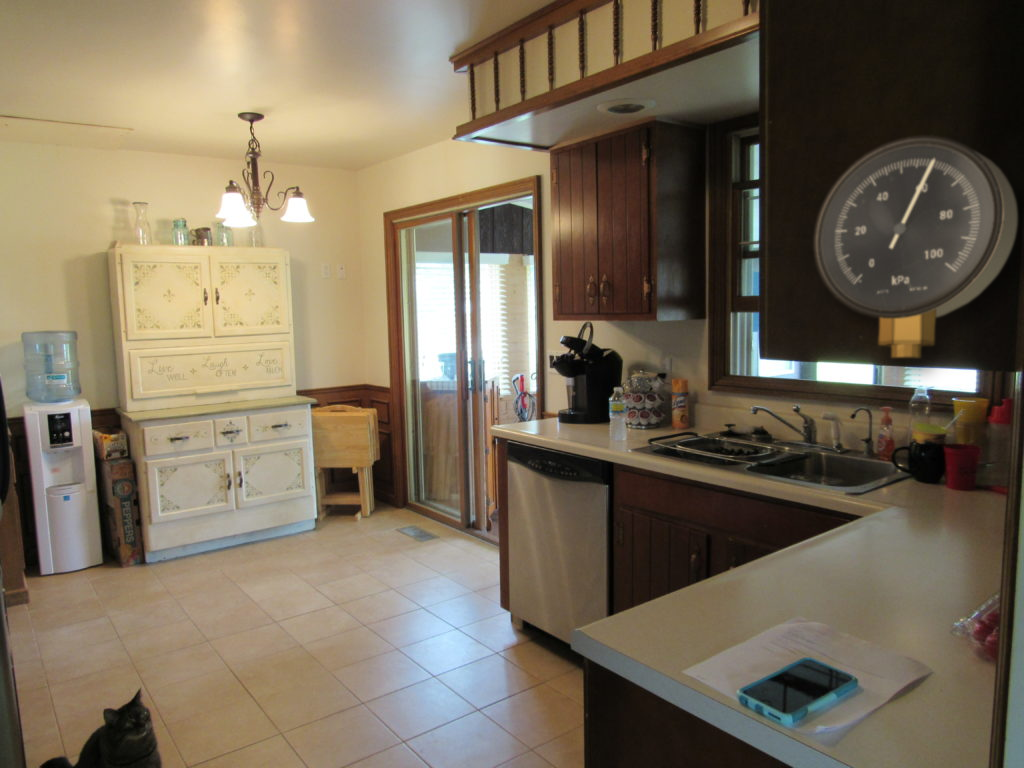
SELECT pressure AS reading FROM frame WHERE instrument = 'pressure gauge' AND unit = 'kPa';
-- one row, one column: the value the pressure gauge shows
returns 60 kPa
